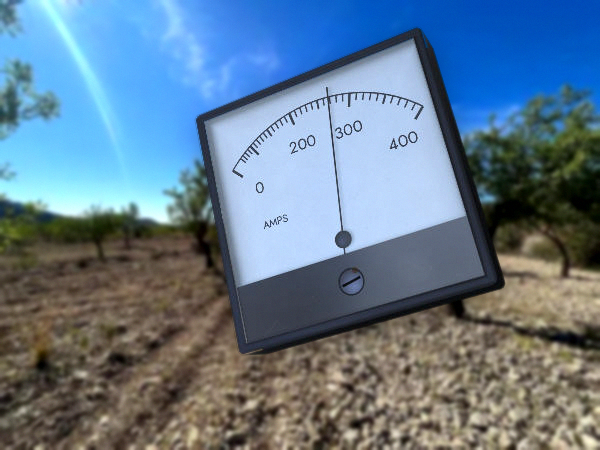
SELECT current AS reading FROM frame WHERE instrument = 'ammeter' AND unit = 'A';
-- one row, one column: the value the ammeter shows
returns 270 A
